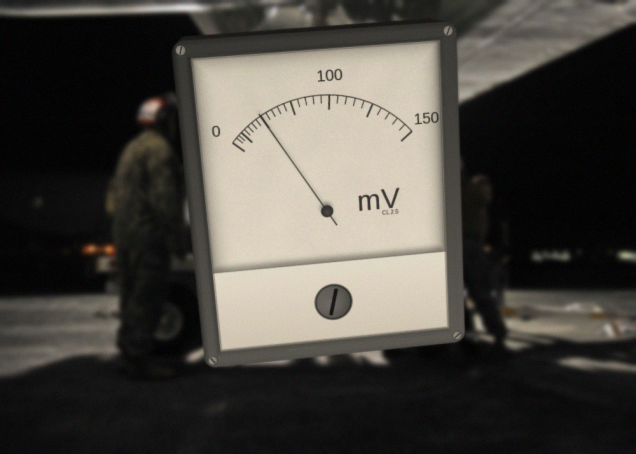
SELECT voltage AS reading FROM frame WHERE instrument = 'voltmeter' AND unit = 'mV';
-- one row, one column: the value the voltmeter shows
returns 50 mV
